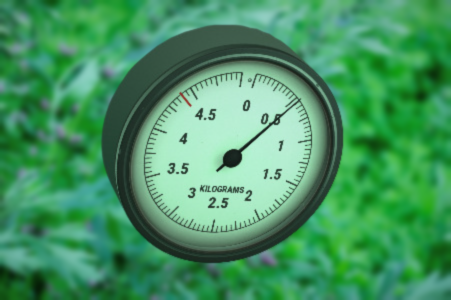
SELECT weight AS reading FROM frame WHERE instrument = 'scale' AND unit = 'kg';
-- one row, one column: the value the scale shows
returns 0.5 kg
